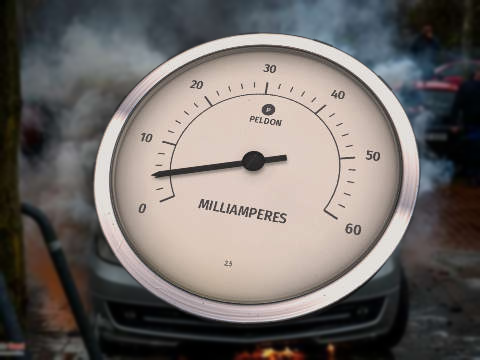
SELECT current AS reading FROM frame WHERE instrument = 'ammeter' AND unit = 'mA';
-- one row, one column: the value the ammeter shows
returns 4 mA
